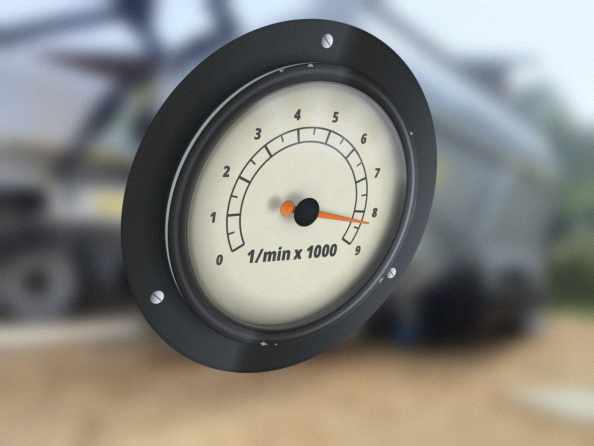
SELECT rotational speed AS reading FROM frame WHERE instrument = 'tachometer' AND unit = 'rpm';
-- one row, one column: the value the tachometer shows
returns 8250 rpm
